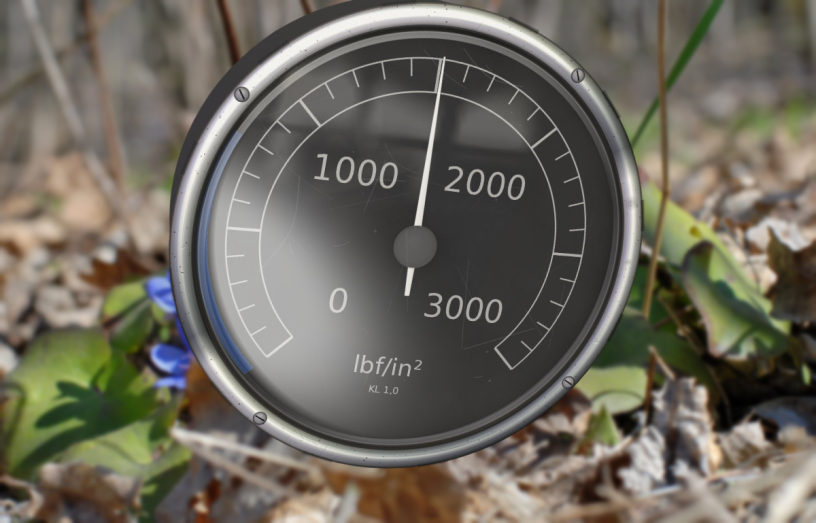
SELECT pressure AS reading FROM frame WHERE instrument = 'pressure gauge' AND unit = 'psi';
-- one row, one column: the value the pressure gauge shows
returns 1500 psi
